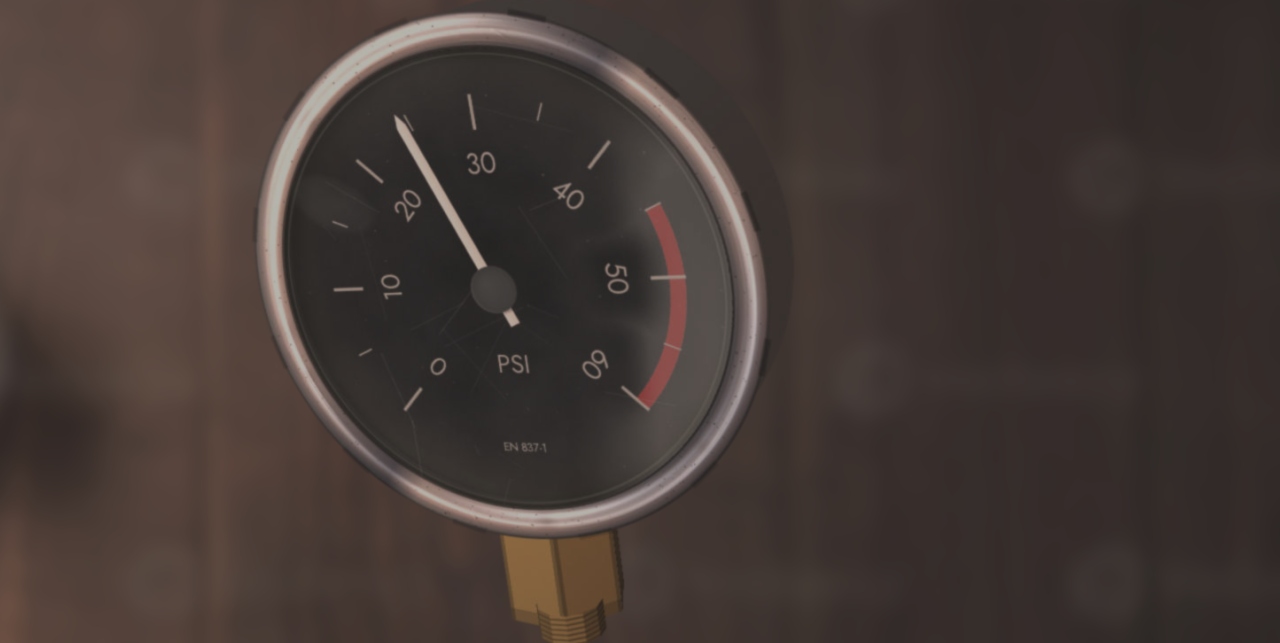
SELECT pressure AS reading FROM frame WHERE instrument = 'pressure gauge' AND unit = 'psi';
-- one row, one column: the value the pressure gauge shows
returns 25 psi
